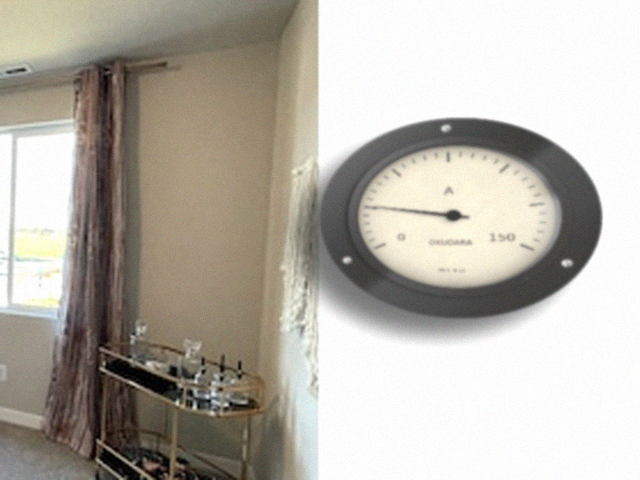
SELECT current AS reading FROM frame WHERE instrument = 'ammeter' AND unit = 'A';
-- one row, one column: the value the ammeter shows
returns 25 A
